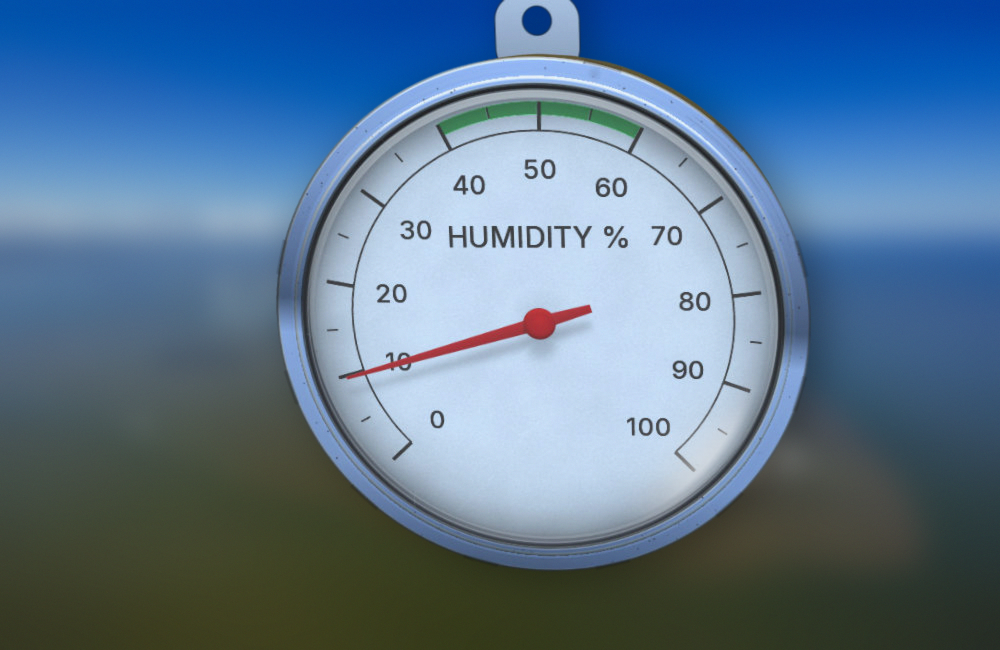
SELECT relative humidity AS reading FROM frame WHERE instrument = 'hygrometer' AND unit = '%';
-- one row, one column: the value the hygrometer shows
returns 10 %
